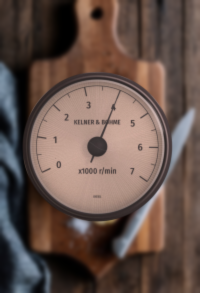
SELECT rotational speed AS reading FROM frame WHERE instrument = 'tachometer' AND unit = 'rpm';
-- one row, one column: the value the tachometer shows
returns 4000 rpm
